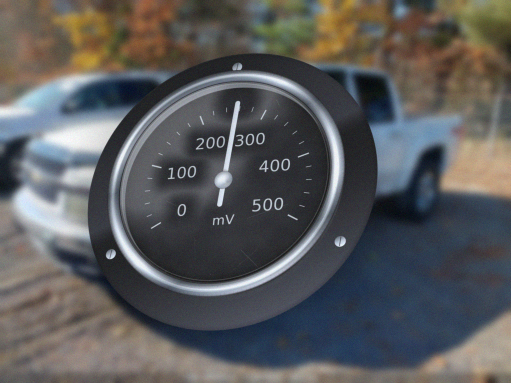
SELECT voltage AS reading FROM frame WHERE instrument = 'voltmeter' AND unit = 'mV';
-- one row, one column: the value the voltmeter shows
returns 260 mV
